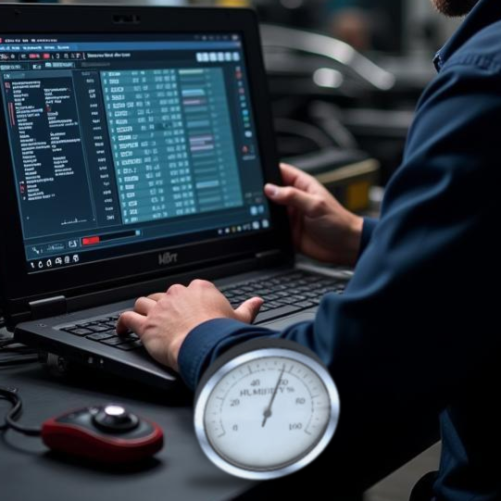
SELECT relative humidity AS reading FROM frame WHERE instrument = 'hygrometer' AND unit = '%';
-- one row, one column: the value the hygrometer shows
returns 56 %
